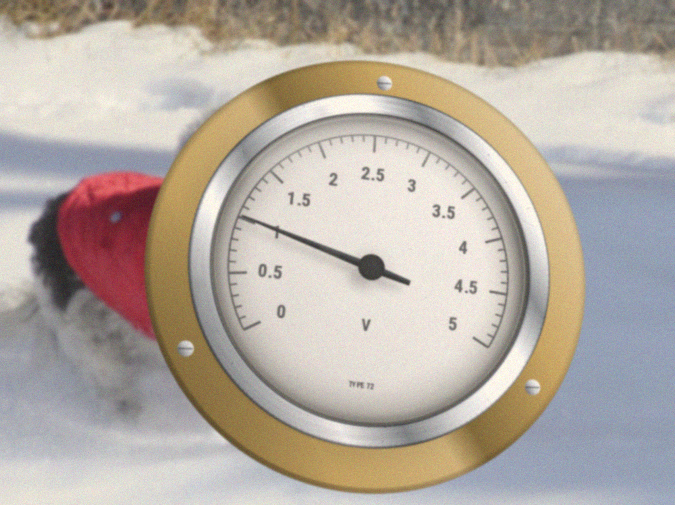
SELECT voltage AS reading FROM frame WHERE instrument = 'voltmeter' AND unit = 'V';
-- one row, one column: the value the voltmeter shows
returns 1 V
